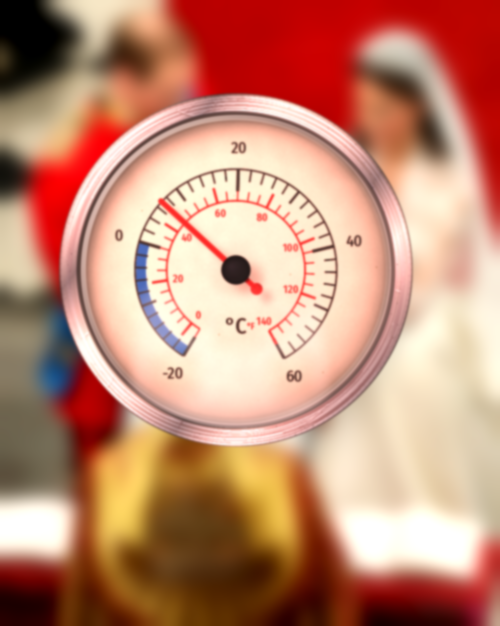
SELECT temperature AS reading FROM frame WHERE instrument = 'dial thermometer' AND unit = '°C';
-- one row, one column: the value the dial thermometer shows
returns 7 °C
